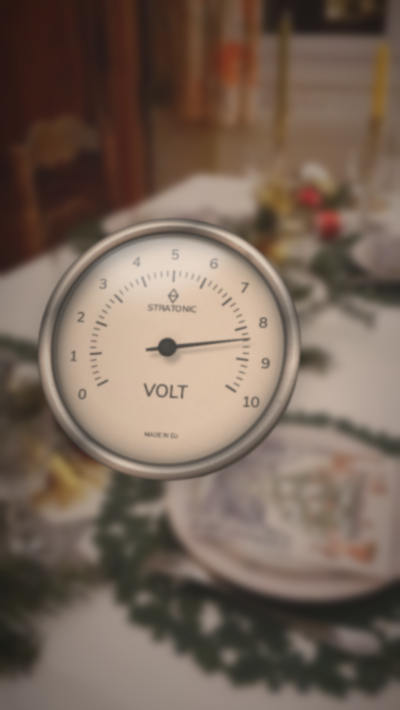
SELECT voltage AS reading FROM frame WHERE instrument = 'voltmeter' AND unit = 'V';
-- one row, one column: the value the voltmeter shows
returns 8.4 V
